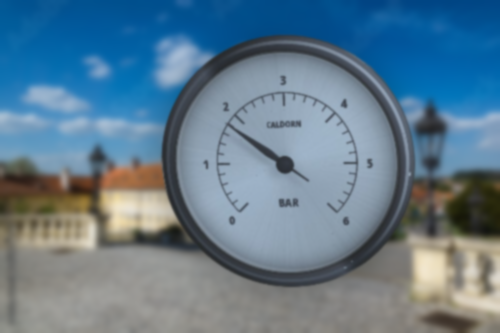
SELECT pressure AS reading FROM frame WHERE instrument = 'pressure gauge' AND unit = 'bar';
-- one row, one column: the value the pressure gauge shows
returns 1.8 bar
